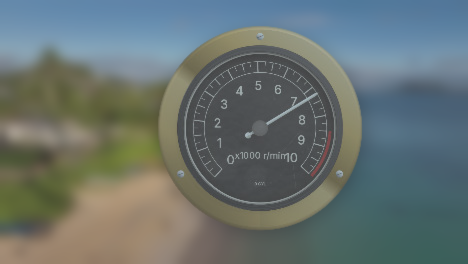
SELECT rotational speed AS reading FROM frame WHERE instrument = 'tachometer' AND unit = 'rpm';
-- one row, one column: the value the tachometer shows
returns 7250 rpm
